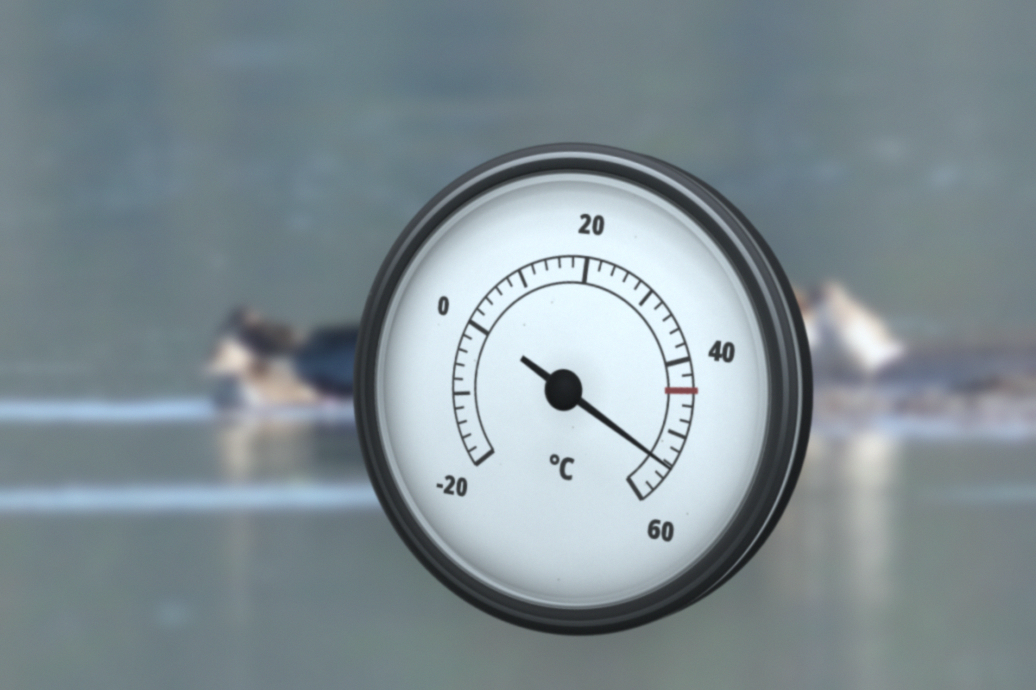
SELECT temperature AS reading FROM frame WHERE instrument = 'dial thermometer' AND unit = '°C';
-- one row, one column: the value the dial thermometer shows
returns 54 °C
